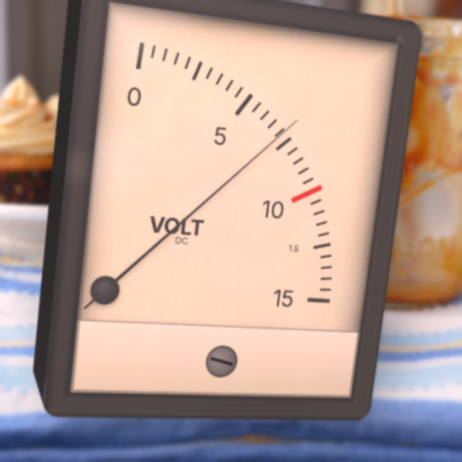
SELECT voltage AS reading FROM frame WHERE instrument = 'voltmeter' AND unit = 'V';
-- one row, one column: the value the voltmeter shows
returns 7 V
